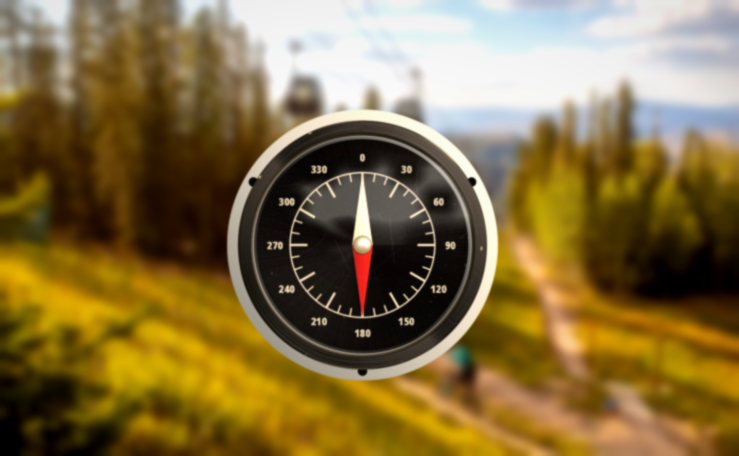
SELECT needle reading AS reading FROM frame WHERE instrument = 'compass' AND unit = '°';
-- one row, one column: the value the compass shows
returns 180 °
